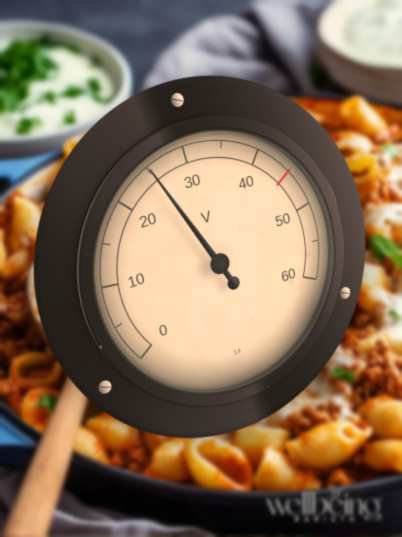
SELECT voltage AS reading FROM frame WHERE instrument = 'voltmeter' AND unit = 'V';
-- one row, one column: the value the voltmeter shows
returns 25 V
